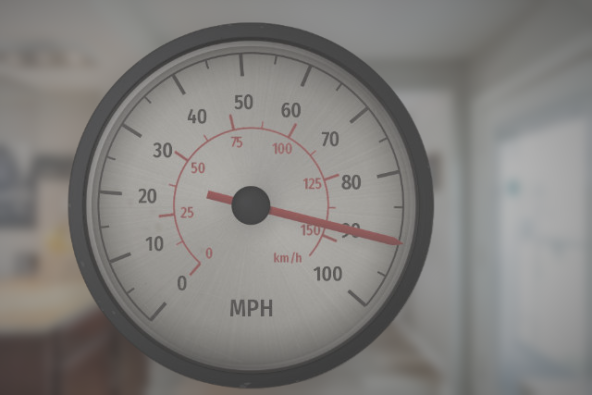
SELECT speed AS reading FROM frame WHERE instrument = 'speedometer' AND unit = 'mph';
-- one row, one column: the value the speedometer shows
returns 90 mph
